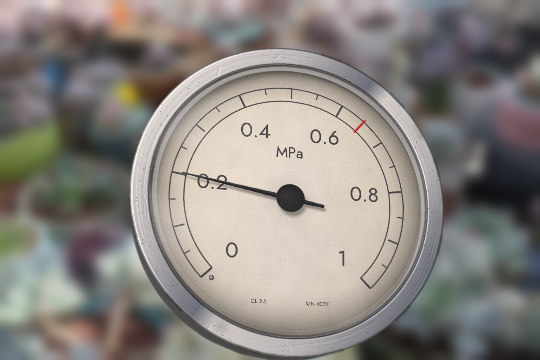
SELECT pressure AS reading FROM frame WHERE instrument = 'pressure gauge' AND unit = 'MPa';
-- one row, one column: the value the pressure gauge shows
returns 0.2 MPa
